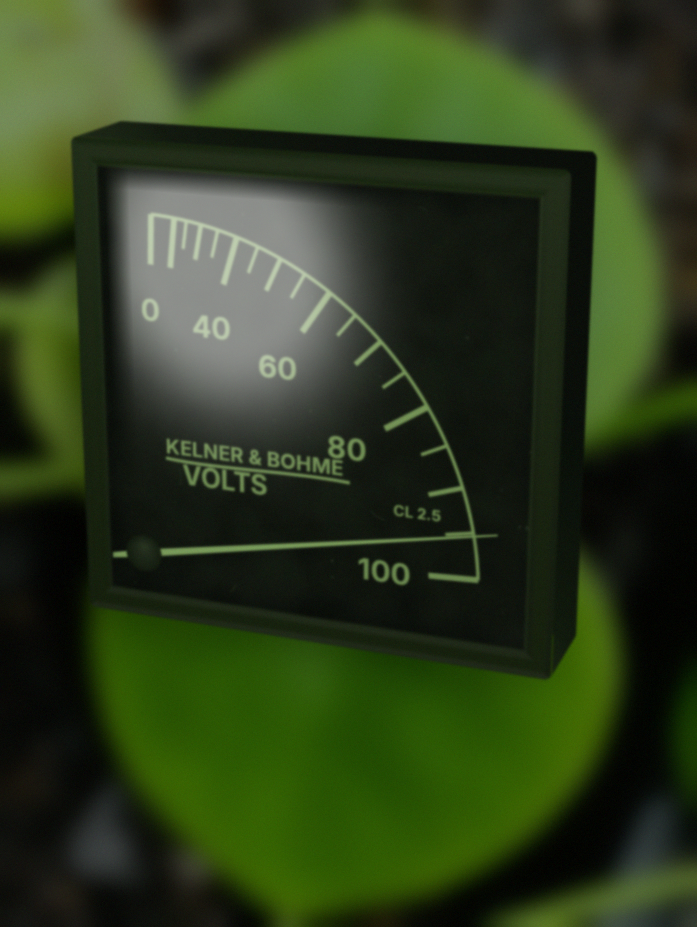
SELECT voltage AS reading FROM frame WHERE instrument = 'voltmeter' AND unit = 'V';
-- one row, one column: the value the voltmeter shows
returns 95 V
